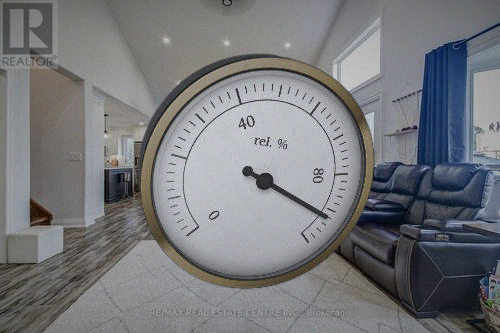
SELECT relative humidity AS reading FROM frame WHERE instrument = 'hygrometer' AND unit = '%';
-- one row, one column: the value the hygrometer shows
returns 92 %
